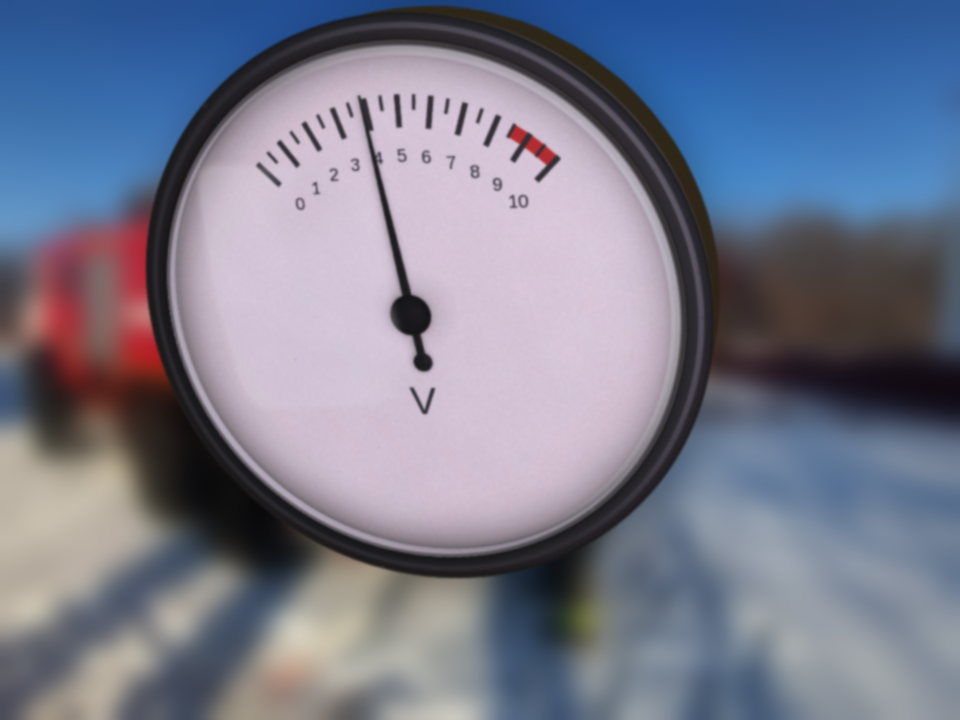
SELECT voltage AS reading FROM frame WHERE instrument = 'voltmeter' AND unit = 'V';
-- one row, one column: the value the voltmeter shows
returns 4 V
